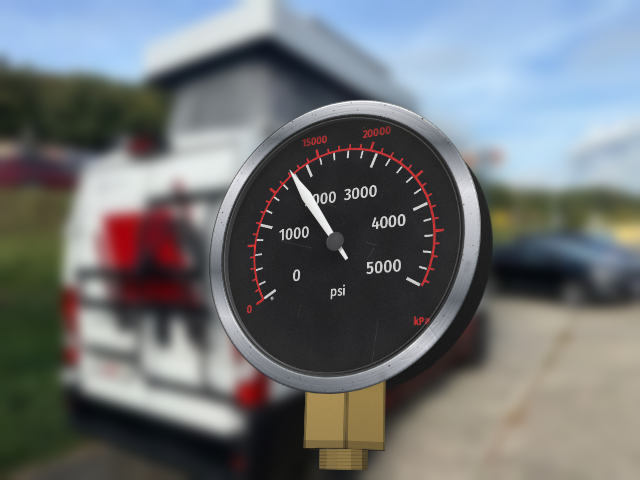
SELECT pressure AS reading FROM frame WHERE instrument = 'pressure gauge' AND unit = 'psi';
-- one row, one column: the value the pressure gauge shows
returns 1800 psi
